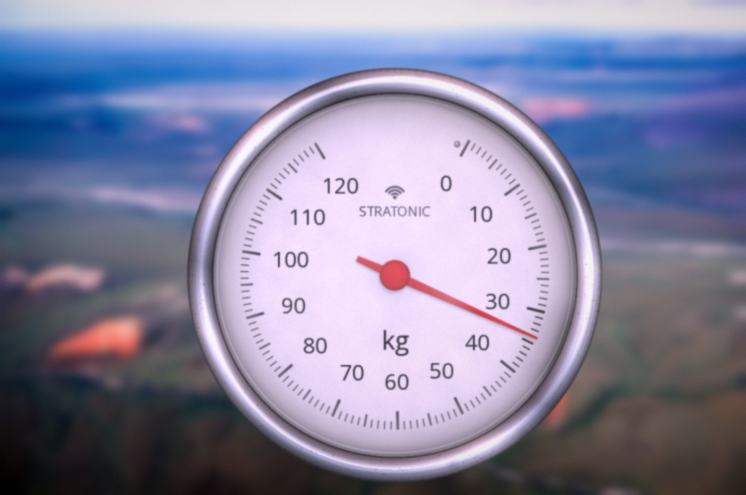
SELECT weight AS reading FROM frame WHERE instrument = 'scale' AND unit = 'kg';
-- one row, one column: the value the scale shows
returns 34 kg
